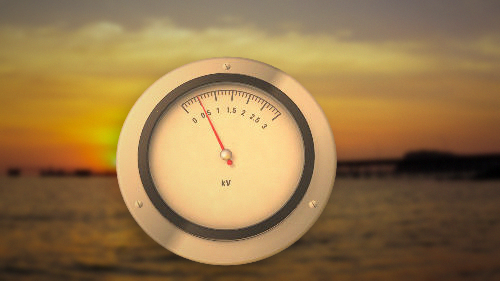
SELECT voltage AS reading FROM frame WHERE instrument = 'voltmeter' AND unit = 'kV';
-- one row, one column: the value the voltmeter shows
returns 0.5 kV
